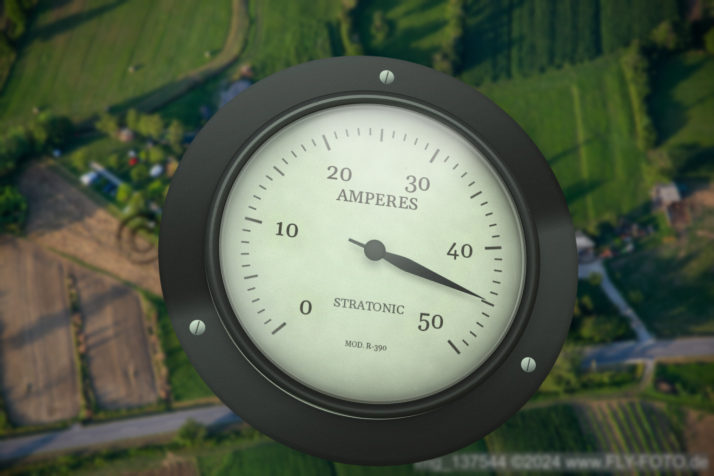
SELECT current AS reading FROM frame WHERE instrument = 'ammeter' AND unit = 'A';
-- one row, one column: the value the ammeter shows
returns 45 A
